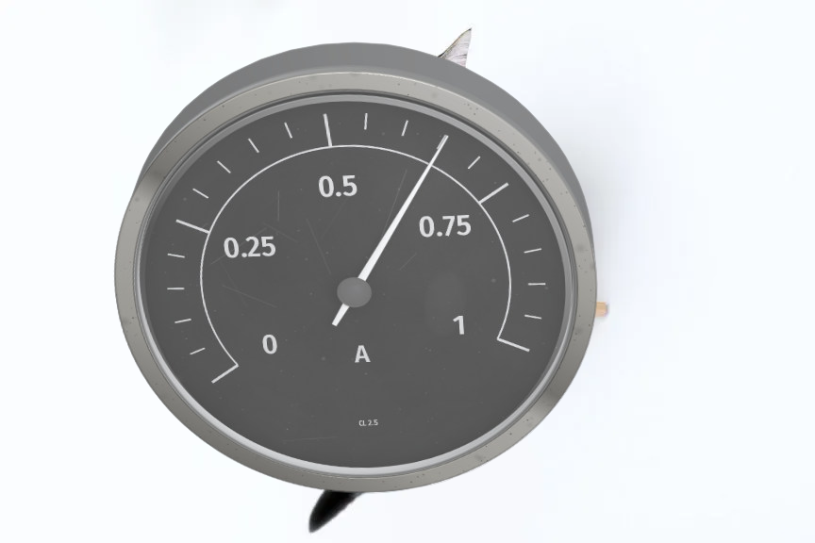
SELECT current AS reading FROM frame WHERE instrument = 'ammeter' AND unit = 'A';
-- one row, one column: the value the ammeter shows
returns 0.65 A
